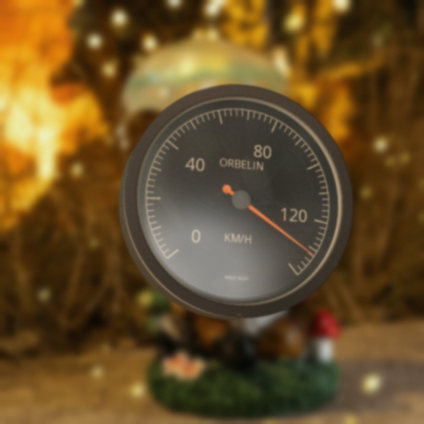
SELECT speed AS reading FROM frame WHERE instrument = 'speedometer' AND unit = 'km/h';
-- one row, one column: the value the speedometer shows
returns 132 km/h
